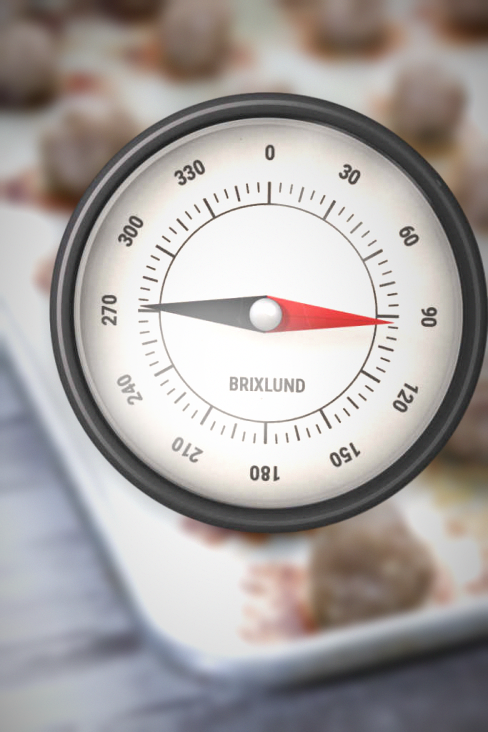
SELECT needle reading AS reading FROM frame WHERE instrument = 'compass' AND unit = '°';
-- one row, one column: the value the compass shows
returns 92.5 °
